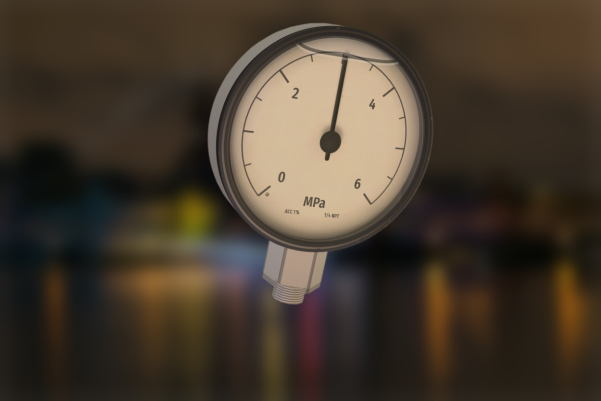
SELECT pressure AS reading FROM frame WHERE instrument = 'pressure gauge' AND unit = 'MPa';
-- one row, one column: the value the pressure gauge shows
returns 3 MPa
